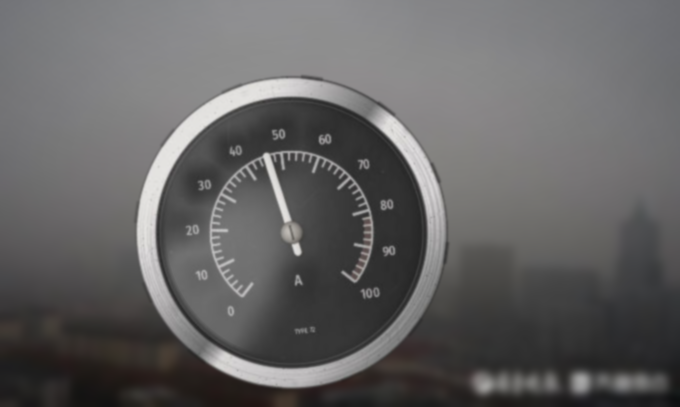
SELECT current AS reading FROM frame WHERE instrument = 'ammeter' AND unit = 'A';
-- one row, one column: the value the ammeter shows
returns 46 A
